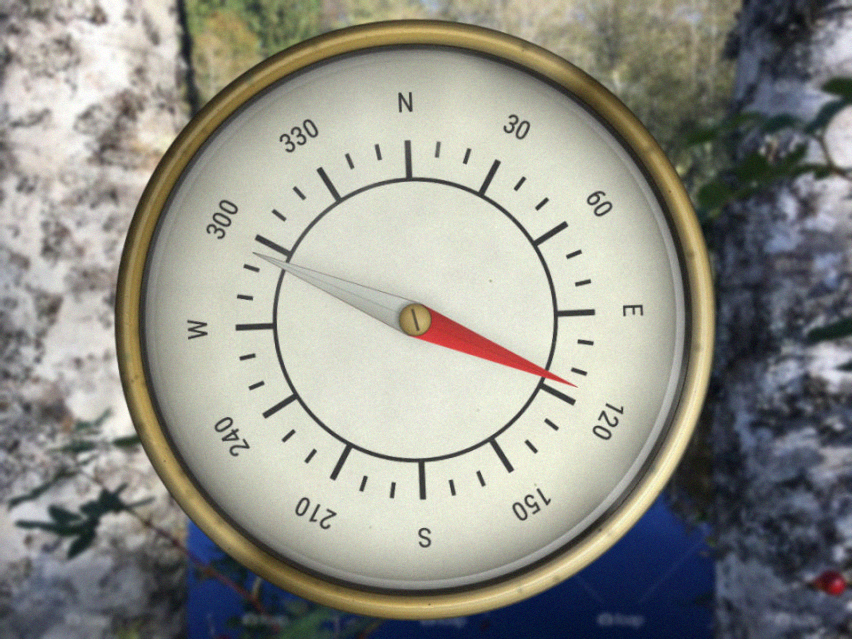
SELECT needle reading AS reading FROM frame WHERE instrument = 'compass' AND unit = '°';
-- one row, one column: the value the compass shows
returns 115 °
